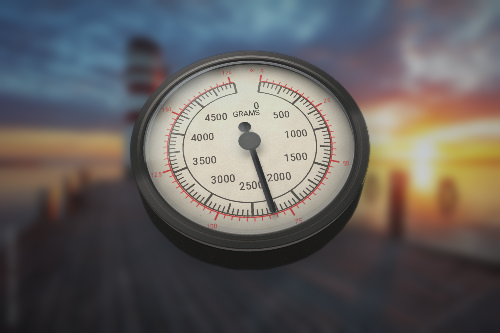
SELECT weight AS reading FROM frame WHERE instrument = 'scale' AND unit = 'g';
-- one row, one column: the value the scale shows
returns 2300 g
